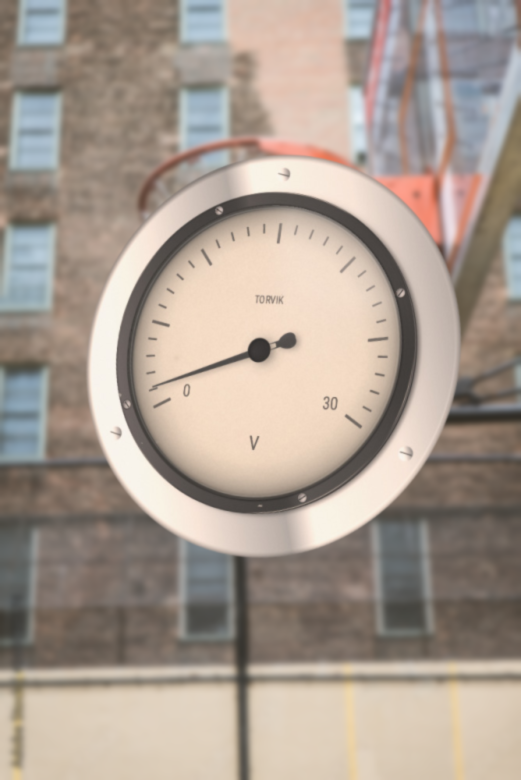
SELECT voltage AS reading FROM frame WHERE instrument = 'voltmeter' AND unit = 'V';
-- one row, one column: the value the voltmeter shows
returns 1 V
